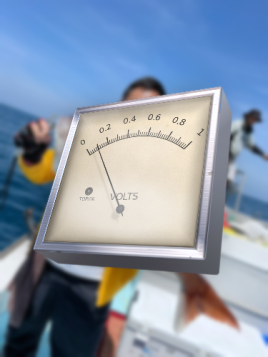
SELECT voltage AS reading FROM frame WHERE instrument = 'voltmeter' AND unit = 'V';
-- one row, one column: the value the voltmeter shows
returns 0.1 V
